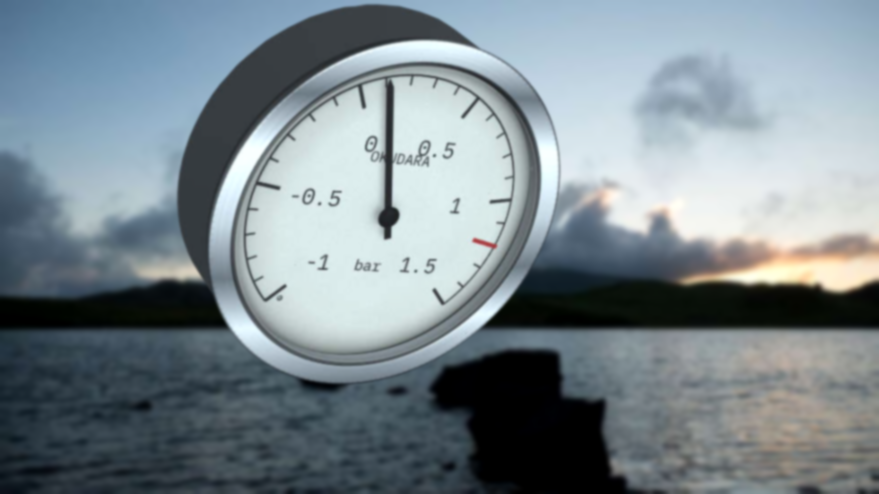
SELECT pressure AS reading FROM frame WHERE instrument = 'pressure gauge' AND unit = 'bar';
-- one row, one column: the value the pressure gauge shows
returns 0.1 bar
